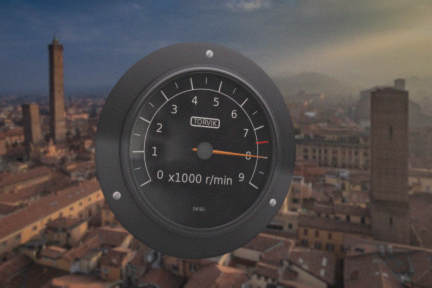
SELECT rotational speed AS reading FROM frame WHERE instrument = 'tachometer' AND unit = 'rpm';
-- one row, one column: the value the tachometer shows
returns 8000 rpm
